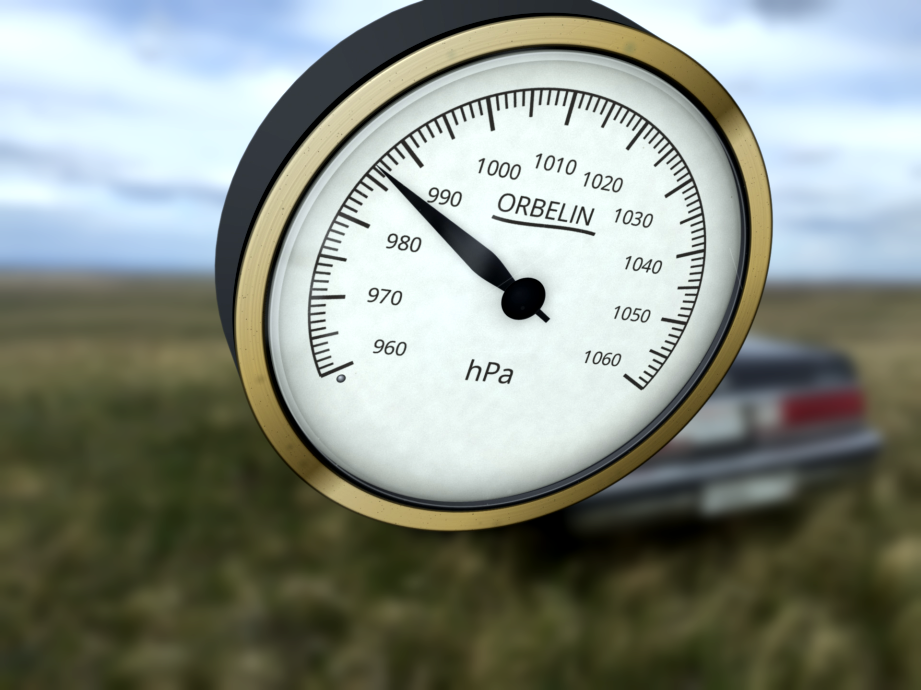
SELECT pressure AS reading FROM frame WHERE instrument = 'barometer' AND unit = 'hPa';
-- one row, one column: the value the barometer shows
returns 986.5 hPa
